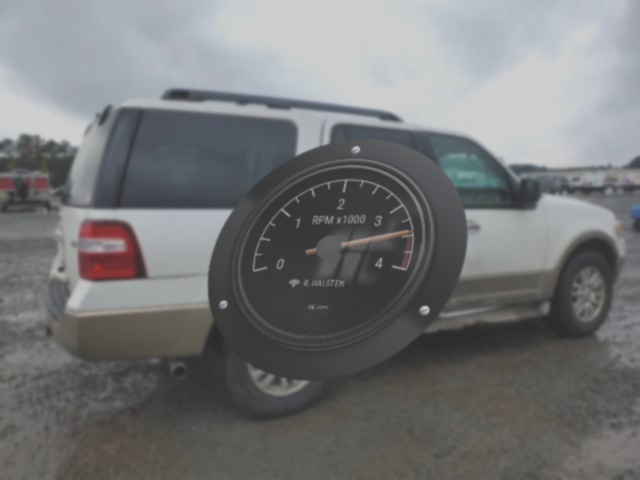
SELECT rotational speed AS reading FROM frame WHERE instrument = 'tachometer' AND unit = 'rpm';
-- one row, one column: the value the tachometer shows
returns 3500 rpm
